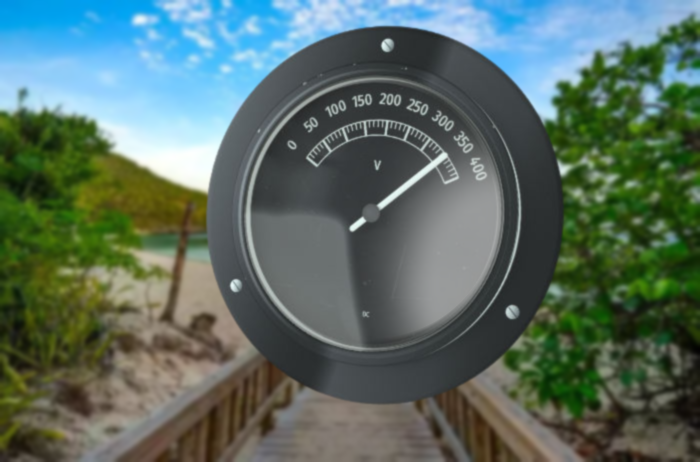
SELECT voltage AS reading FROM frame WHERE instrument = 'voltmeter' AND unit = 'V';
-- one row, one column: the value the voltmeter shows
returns 350 V
